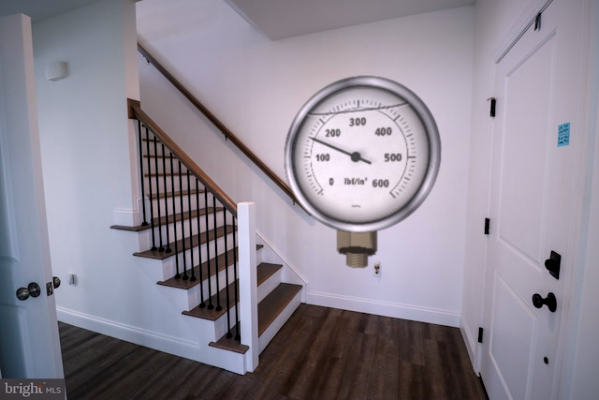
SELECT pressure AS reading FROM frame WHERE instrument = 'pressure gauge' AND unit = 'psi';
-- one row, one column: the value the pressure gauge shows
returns 150 psi
